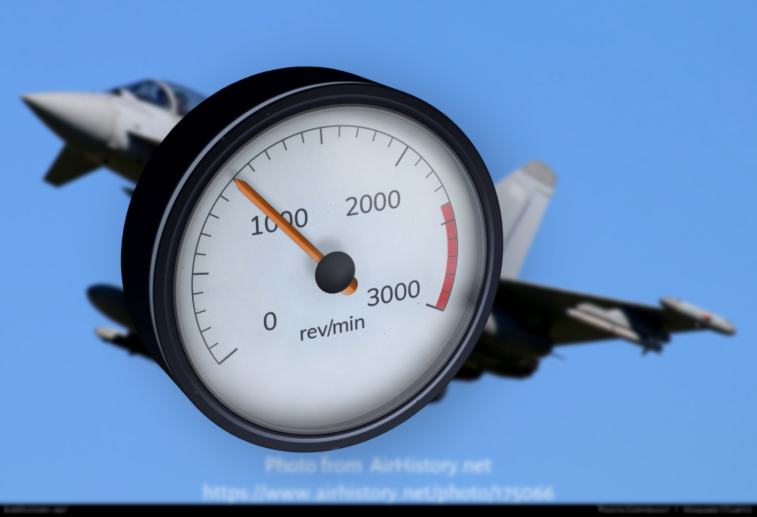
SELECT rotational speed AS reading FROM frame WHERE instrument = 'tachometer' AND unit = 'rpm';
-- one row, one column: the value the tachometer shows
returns 1000 rpm
